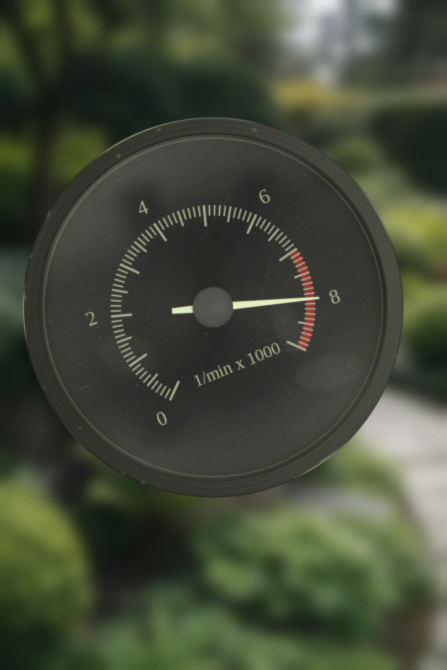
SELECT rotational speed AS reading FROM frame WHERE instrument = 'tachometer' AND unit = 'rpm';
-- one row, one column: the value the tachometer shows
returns 8000 rpm
